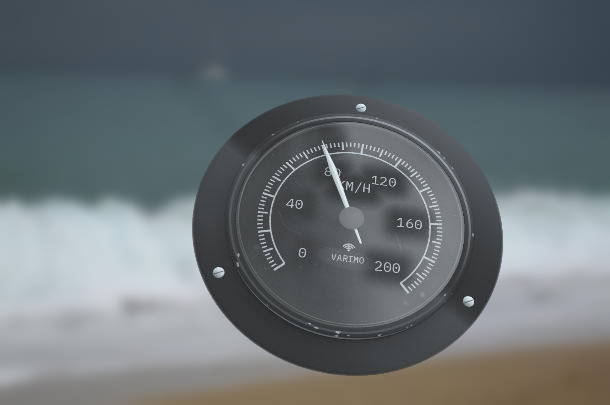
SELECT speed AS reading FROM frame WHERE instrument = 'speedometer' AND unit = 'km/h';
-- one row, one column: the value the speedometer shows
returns 80 km/h
